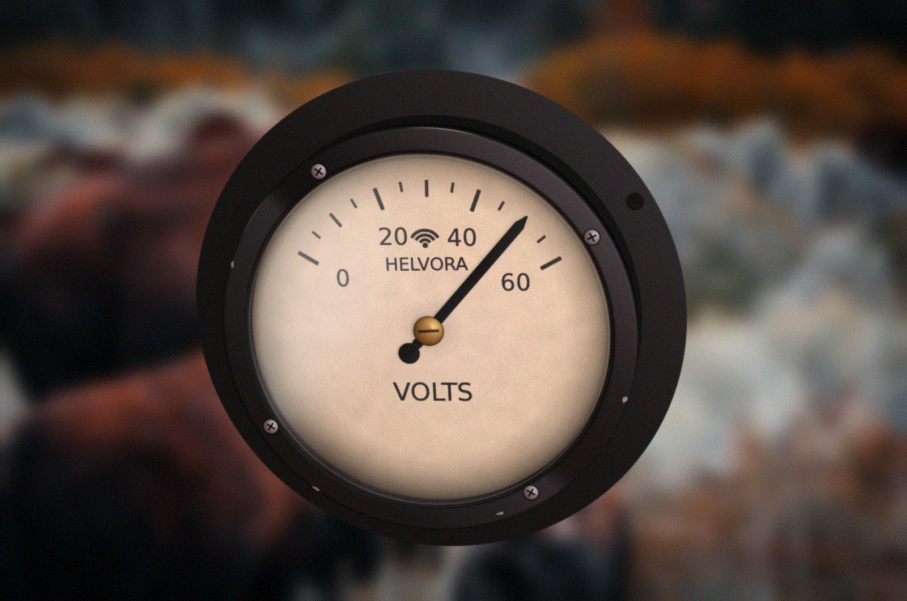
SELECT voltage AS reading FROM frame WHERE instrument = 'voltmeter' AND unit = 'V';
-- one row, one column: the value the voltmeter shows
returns 50 V
